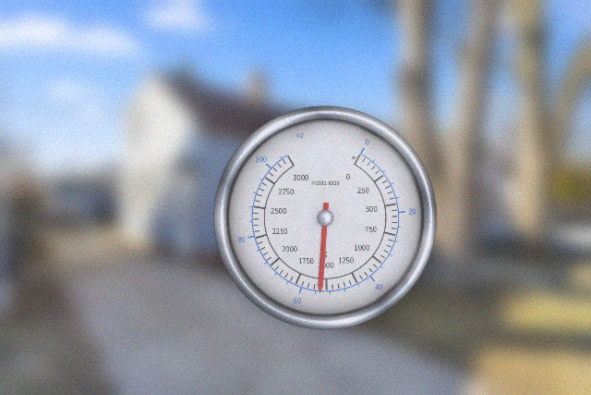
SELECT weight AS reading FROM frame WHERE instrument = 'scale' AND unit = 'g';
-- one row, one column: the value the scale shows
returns 1550 g
